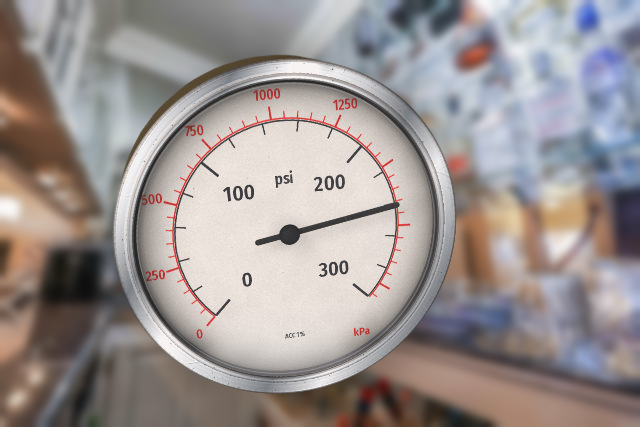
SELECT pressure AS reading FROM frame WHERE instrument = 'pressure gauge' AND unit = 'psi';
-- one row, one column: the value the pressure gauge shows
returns 240 psi
